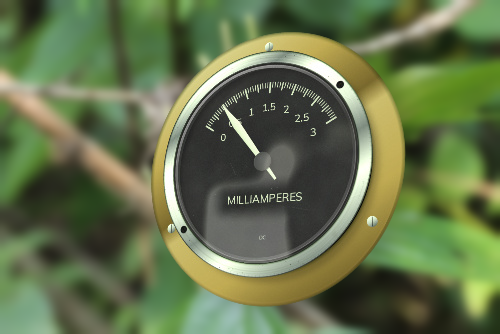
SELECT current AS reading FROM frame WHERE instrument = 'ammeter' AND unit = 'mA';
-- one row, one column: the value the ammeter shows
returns 0.5 mA
